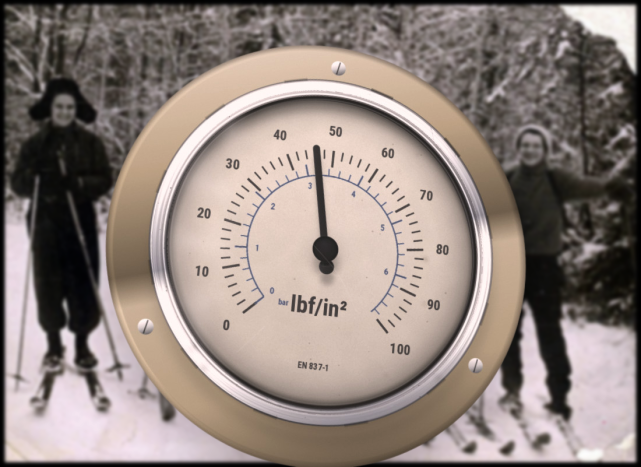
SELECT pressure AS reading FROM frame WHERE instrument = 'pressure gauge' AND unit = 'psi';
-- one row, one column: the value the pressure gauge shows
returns 46 psi
